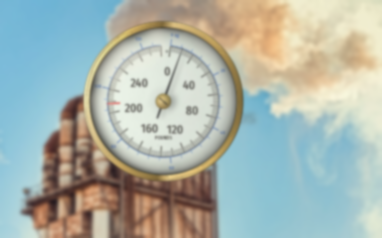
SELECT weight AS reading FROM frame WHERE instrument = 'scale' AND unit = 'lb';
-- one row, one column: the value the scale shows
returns 10 lb
